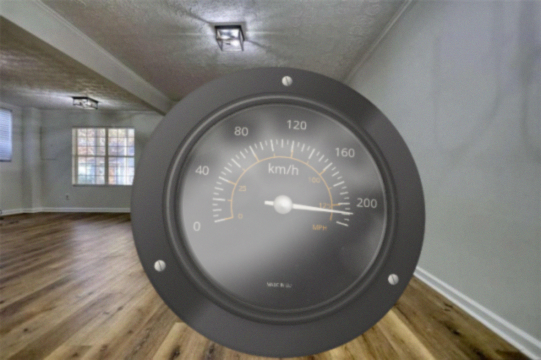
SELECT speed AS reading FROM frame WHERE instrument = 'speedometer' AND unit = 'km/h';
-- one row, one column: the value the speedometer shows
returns 210 km/h
